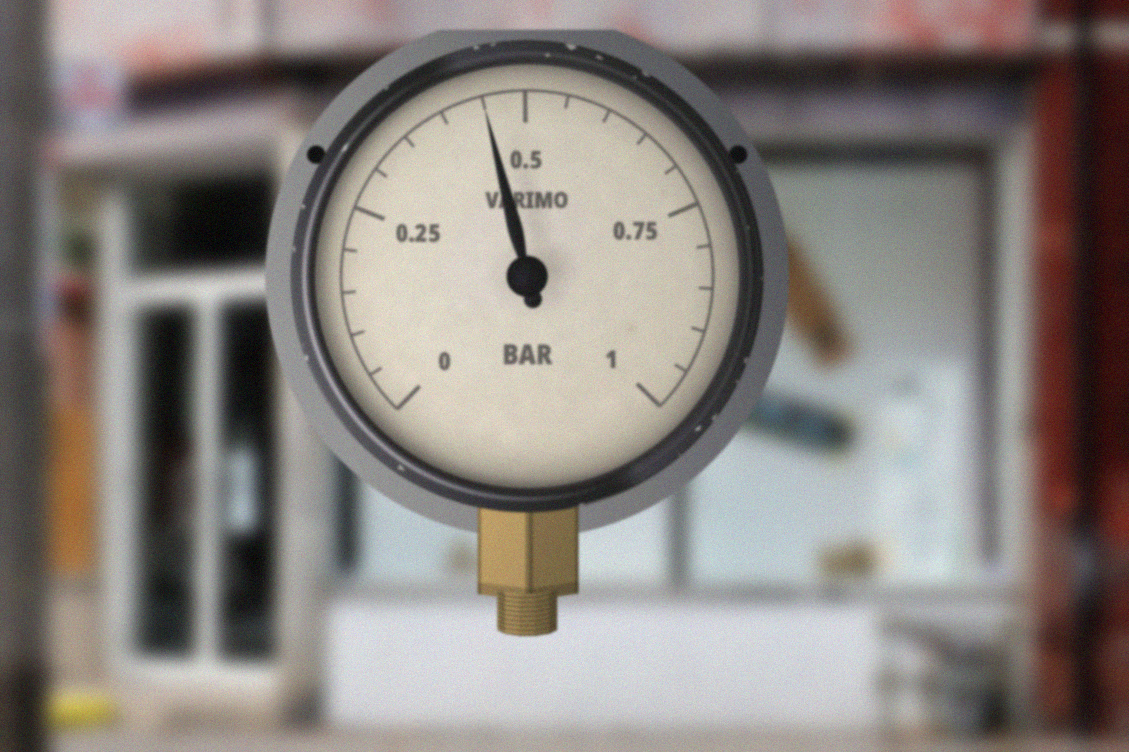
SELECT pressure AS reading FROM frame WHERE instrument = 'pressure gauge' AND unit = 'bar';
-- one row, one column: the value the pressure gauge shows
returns 0.45 bar
